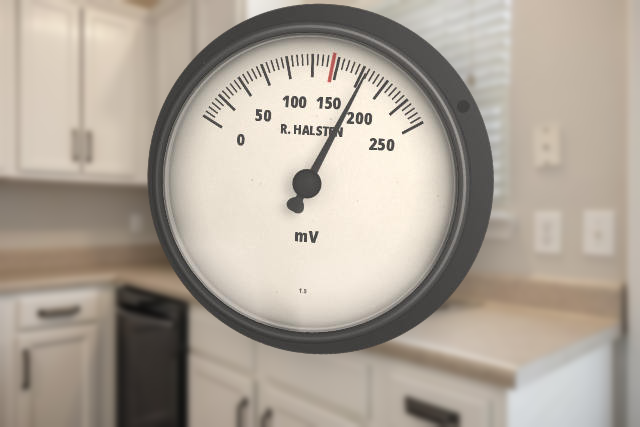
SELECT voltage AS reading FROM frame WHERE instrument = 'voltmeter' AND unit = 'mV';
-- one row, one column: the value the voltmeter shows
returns 180 mV
